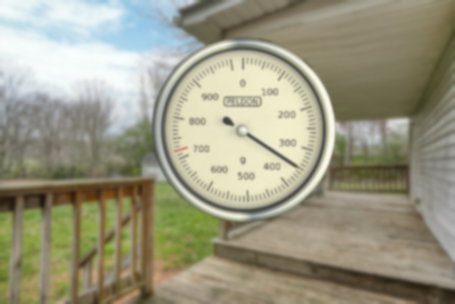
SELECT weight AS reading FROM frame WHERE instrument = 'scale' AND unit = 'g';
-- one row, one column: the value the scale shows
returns 350 g
